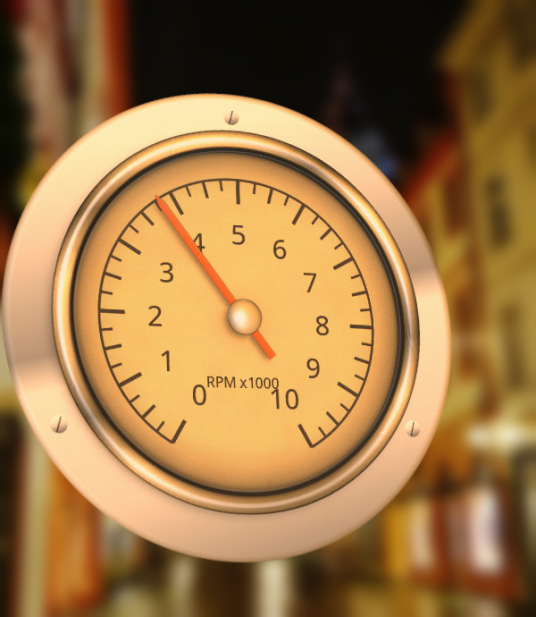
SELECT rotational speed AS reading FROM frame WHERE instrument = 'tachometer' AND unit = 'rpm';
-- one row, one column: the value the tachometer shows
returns 3750 rpm
